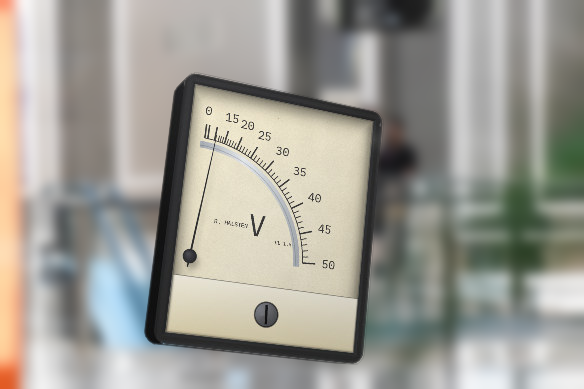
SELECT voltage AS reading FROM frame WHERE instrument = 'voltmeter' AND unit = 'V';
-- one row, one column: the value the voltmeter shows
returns 10 V
